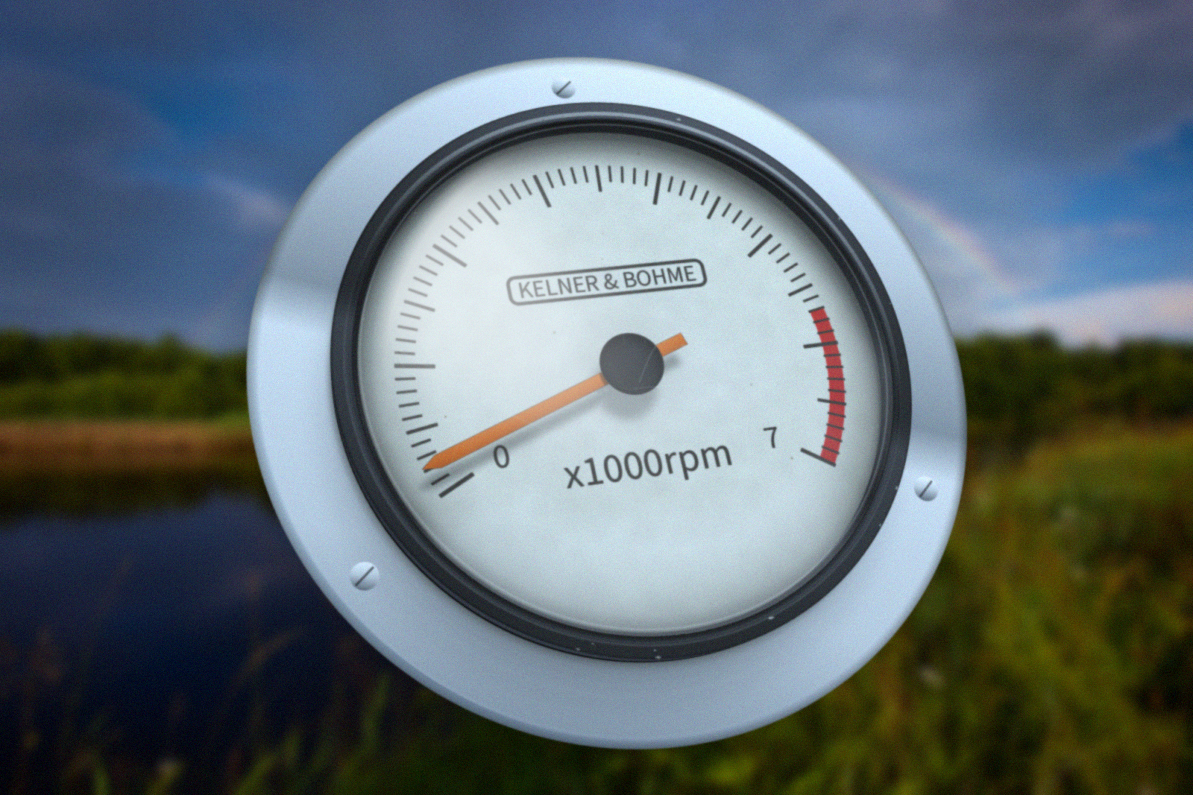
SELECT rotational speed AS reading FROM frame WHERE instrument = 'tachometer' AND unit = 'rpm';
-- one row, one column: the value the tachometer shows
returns 200 rpm
